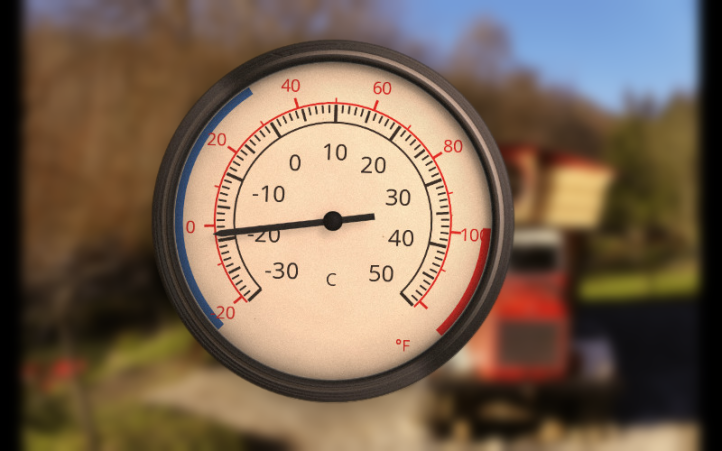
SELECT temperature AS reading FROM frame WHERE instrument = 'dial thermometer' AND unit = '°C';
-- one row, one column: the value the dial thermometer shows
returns -19 °C
